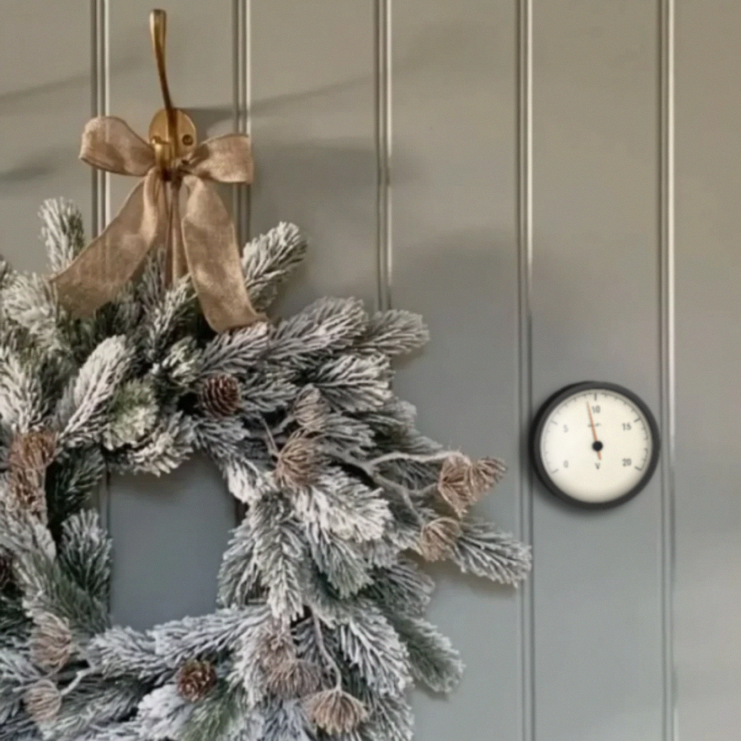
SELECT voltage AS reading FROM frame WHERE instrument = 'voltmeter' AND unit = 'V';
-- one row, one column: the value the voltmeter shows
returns 9 V
